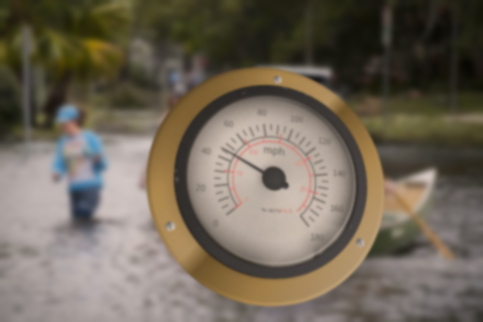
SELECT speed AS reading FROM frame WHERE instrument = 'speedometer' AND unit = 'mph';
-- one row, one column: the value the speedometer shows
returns 45 mph
